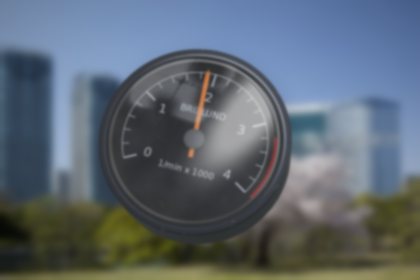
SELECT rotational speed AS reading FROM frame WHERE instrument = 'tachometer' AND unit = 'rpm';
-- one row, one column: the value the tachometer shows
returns 1900 rpm
